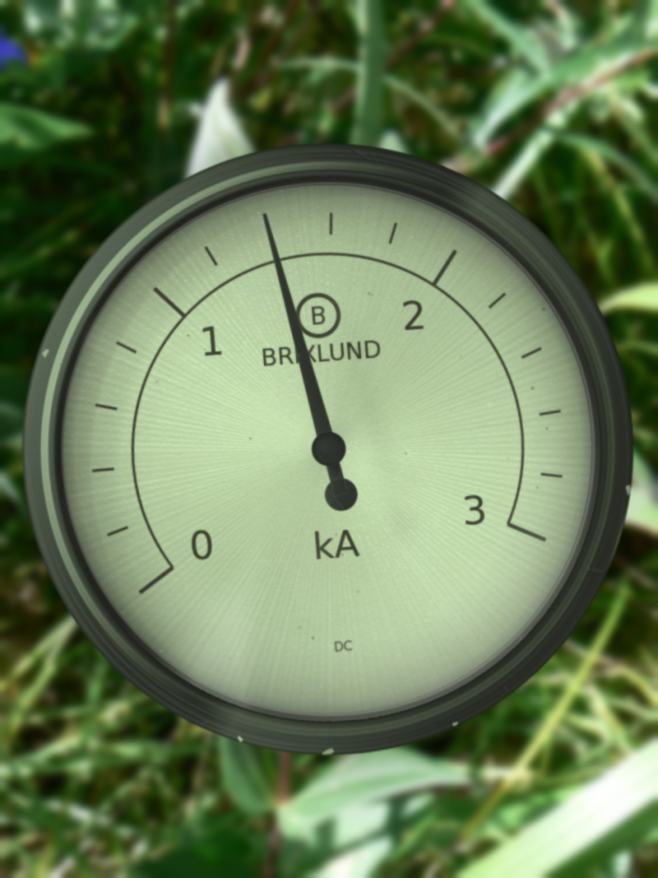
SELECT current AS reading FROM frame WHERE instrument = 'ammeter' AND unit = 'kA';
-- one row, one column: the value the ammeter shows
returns 1.4 kA
